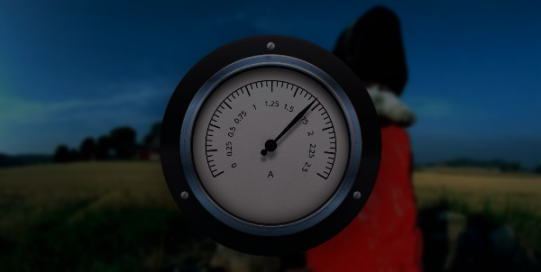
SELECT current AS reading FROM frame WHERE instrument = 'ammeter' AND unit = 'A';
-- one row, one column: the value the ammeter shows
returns 1.7 A
